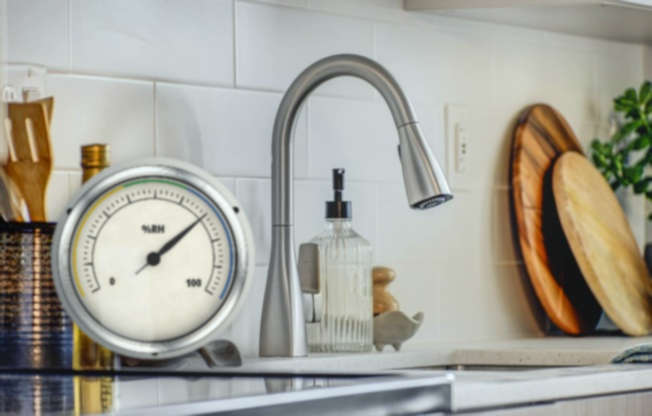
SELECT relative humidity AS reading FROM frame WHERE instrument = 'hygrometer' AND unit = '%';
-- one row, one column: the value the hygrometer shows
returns 70 %
